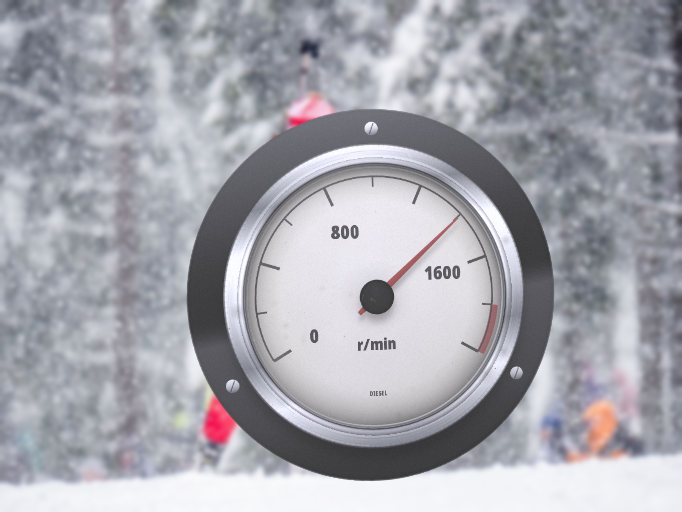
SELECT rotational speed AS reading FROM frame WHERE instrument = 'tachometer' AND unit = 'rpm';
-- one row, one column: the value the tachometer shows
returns 1400 rpm
